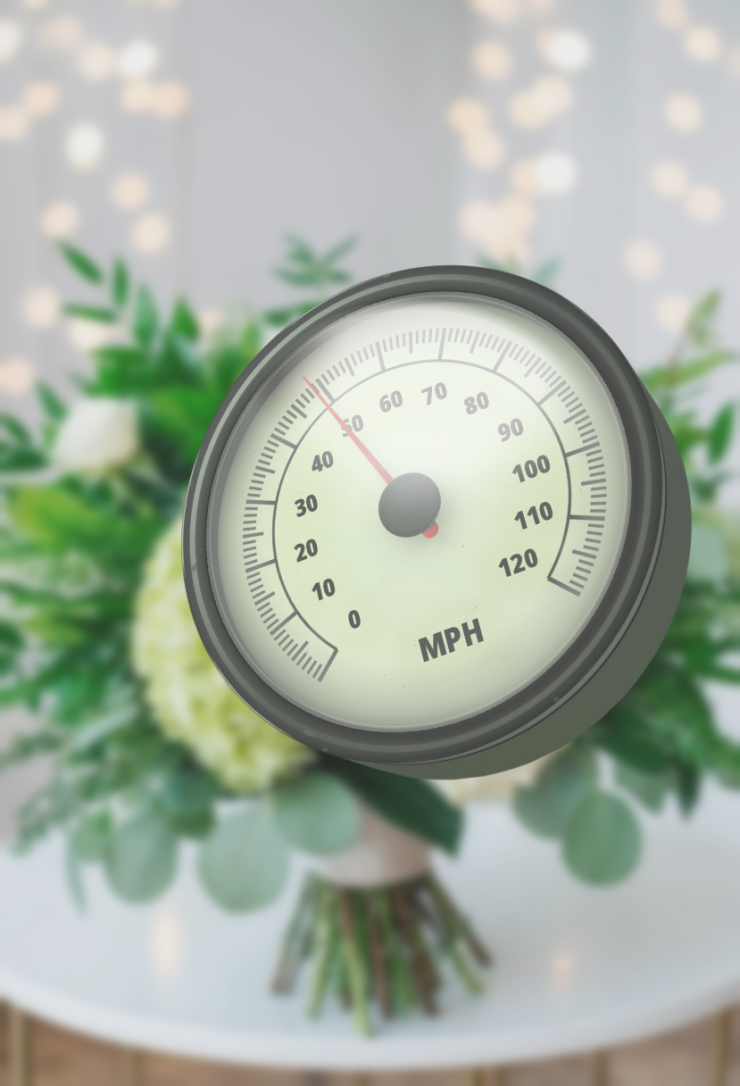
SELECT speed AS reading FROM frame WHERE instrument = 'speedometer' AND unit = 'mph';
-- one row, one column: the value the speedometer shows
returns 49 mph
